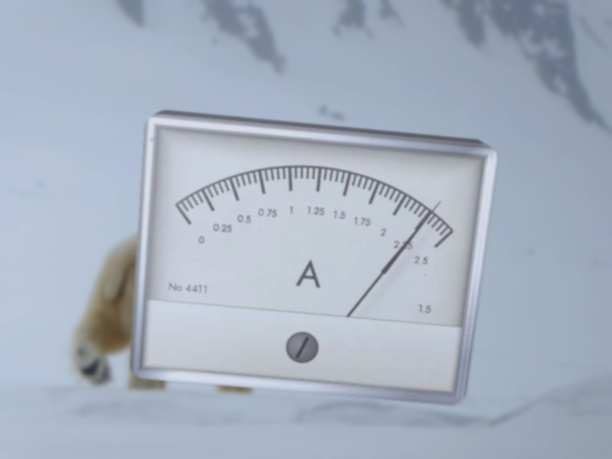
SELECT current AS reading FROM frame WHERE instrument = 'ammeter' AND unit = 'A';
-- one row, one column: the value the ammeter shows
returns 2.25 A
